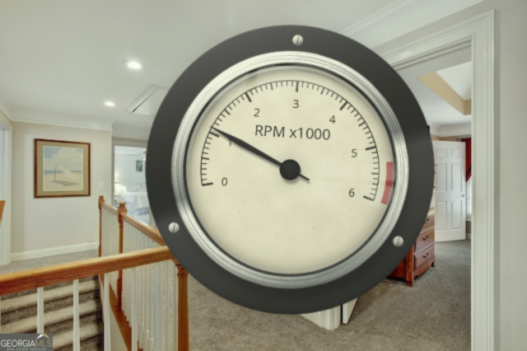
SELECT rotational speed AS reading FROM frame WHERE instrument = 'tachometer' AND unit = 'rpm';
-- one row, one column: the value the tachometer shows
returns 1100 rpm
